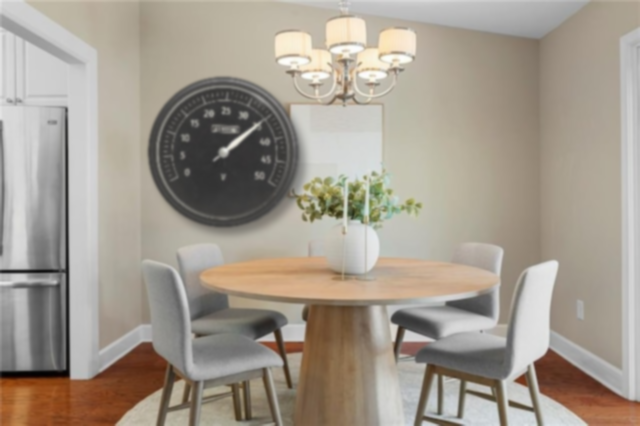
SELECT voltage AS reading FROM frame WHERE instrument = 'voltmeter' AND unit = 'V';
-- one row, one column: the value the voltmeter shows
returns 35 V
